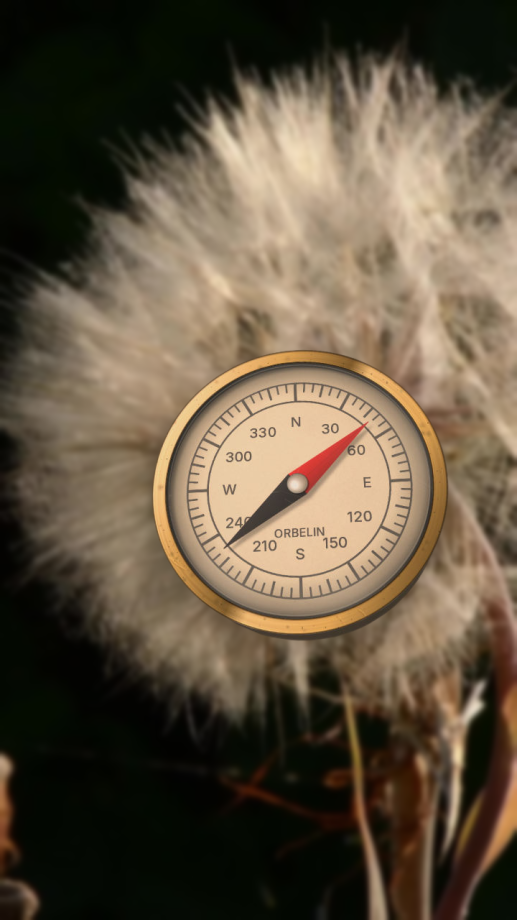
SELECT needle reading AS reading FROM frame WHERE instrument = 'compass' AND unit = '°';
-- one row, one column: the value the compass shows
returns 50 °
